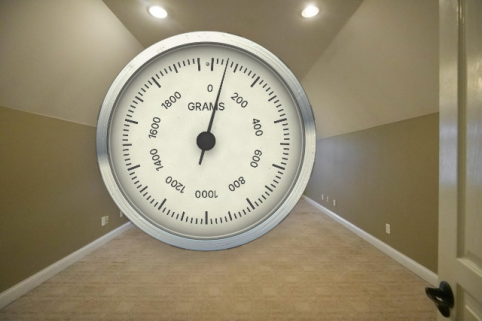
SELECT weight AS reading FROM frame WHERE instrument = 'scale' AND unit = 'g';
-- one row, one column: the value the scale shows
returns 60 g
